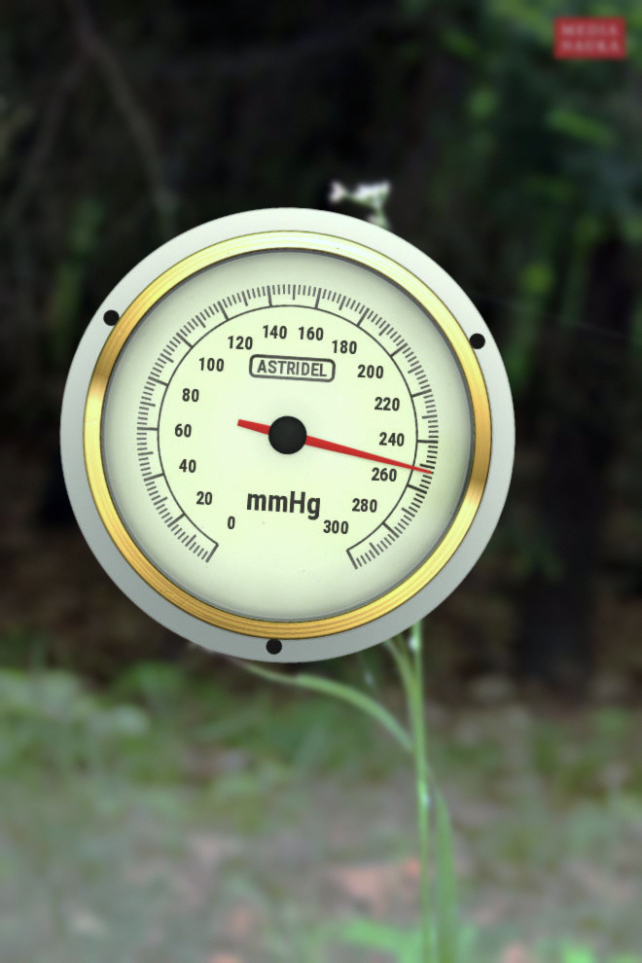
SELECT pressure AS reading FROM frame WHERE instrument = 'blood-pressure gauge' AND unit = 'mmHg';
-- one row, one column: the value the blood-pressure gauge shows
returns 252 mmHg
